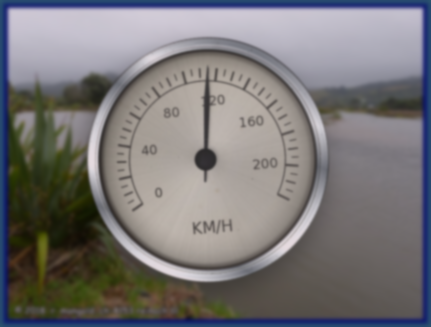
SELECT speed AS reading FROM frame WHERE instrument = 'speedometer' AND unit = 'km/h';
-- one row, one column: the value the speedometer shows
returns 115 km/h
